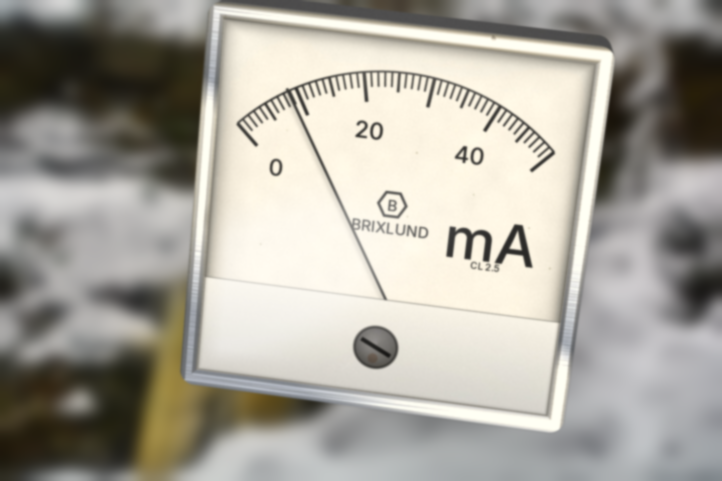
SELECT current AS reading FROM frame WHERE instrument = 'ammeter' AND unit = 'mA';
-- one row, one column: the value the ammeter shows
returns 9 mA
